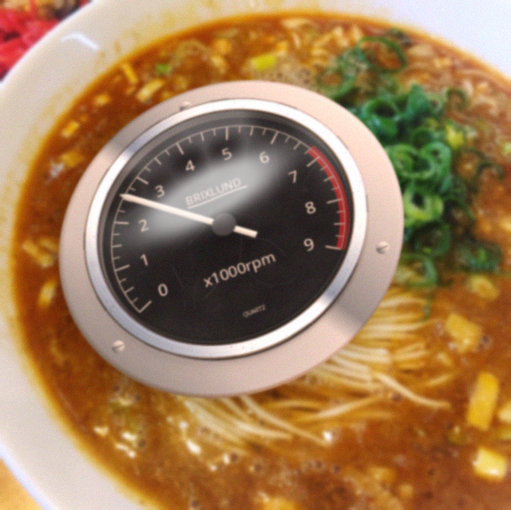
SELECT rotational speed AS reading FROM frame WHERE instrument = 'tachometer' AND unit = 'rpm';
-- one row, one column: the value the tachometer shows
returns 2500 rpm
